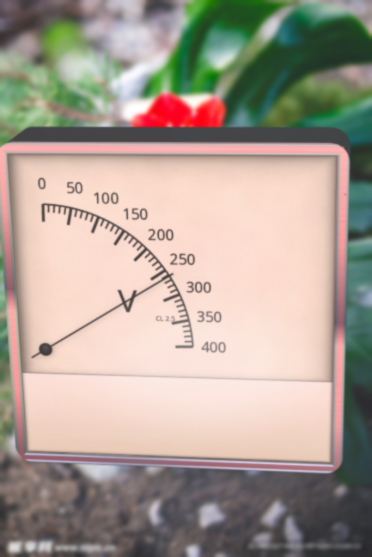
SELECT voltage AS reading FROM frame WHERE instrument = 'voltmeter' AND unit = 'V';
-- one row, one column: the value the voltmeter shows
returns 260 V
